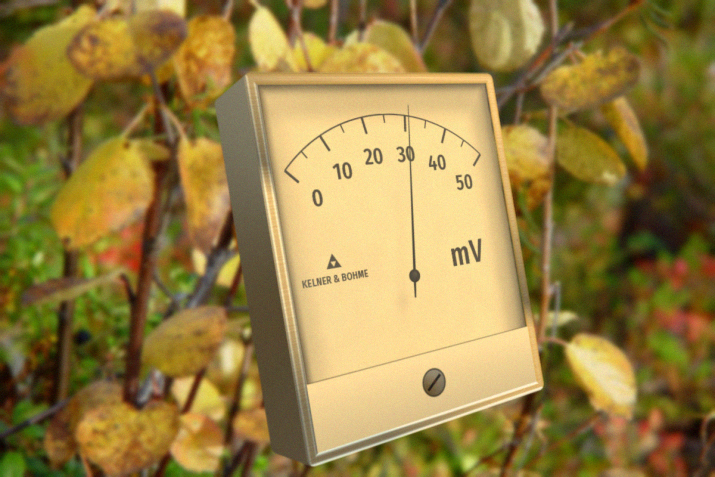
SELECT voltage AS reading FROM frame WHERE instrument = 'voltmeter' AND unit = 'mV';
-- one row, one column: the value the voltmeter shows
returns 30 mV
